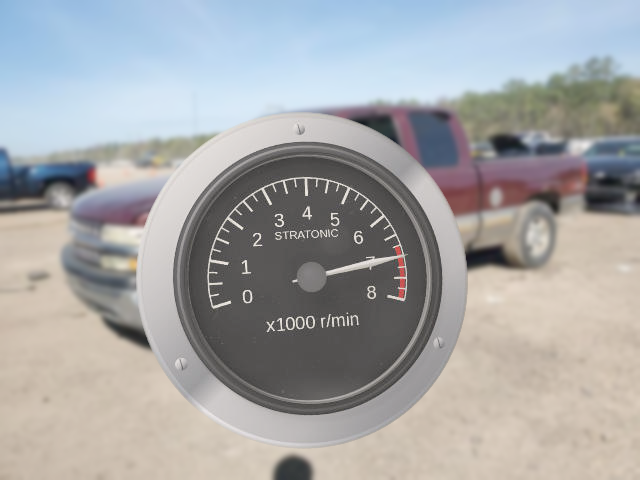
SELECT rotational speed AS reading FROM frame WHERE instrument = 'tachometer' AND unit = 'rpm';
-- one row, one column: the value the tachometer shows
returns 7000 rpm
